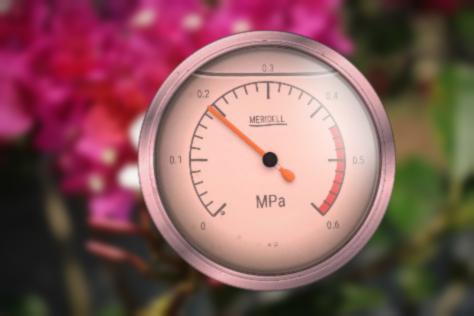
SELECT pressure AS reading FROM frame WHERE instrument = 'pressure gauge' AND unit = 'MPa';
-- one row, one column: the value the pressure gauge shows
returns 0.19 MPa
